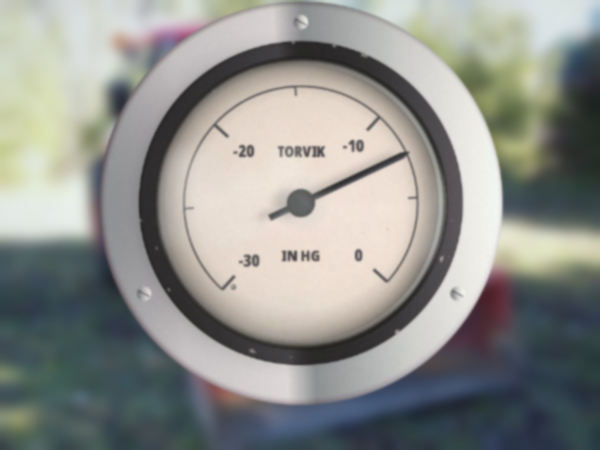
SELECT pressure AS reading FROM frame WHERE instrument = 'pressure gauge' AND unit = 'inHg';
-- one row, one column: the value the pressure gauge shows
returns -7.5 inHg
